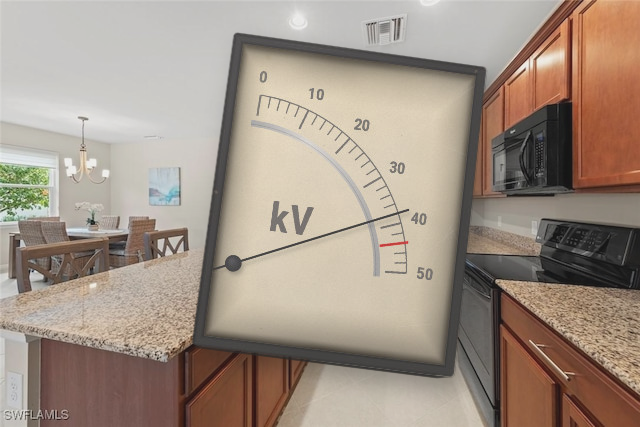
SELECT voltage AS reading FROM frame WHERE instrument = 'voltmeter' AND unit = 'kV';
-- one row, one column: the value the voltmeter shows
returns 38 kV
